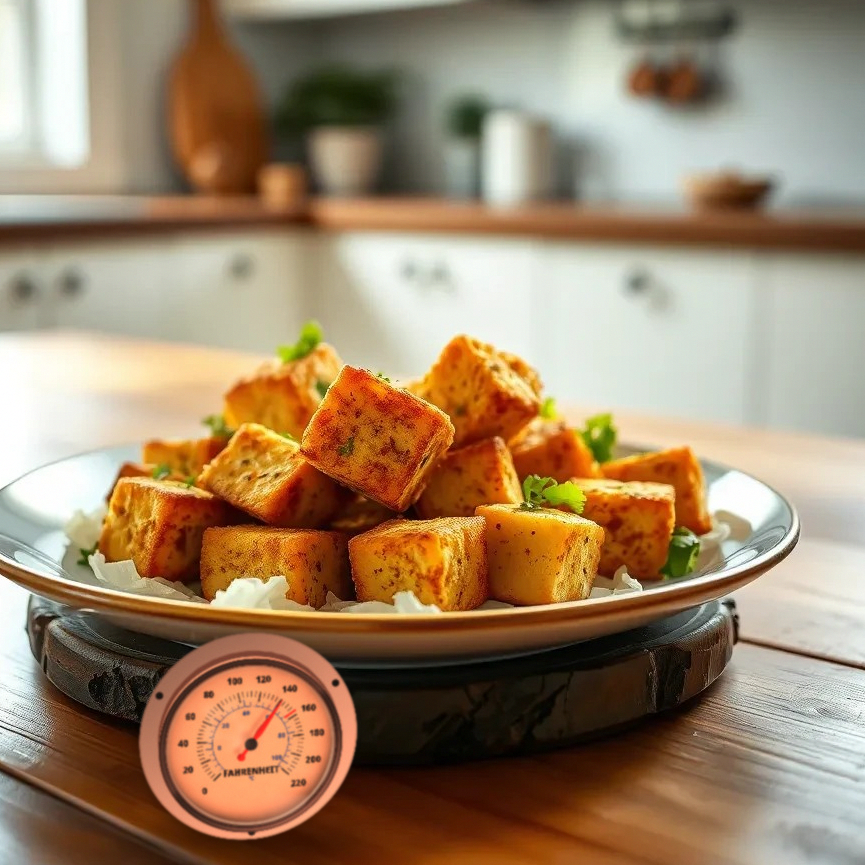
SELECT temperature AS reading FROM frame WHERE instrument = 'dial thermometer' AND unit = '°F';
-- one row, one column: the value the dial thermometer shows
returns 140 °F
